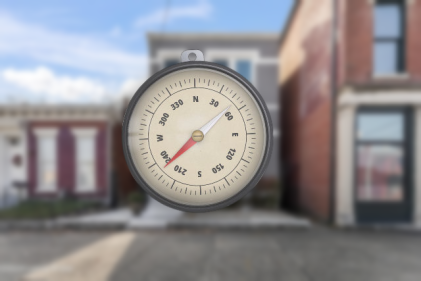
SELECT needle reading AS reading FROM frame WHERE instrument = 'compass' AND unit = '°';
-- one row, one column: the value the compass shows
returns 230 °
